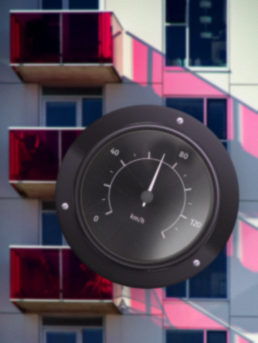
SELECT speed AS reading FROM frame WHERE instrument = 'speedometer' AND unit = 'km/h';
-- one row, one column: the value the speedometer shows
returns 70 km/h
